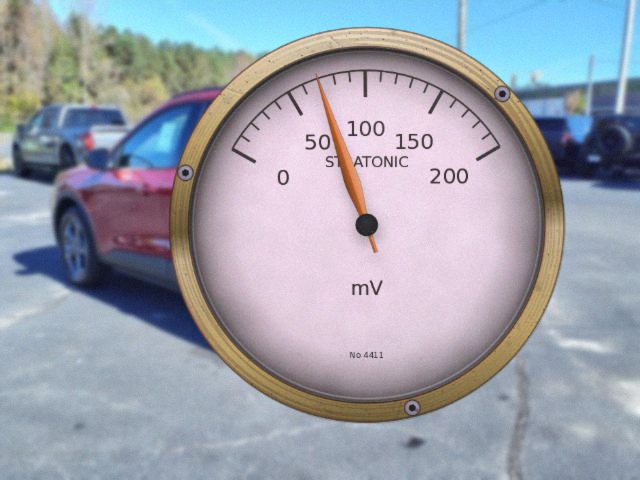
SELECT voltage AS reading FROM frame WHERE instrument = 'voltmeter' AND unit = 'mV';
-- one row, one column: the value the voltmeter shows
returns 70 mV
